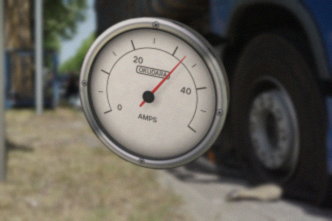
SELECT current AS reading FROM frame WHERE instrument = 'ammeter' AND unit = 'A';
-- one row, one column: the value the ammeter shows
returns 32.5 A
